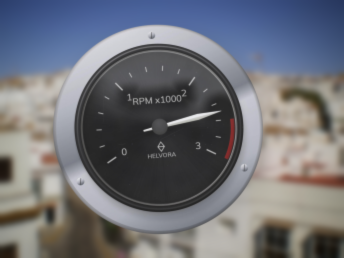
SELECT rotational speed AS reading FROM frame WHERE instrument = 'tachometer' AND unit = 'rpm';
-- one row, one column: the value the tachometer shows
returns 2500 rpm
